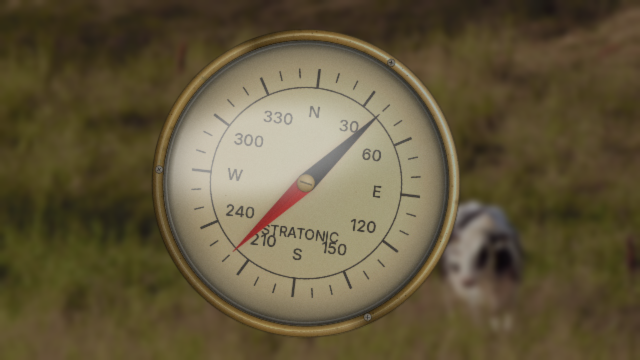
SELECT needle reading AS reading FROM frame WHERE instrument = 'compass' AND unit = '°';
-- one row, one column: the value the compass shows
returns 220 °
